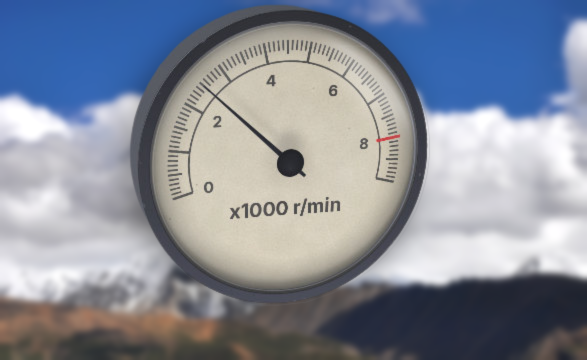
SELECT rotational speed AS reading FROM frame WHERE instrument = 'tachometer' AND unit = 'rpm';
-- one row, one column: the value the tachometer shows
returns 2500 rpm
